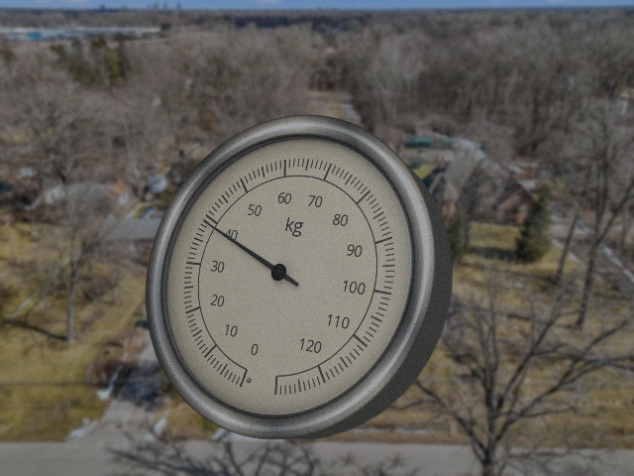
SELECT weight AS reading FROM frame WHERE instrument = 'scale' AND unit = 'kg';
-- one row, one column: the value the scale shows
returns 39 kg
